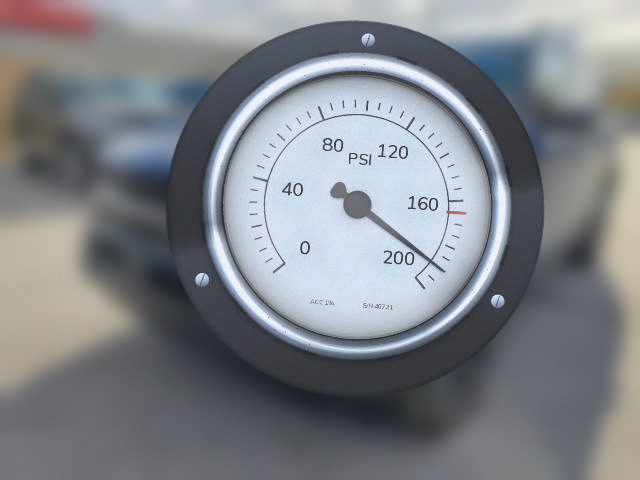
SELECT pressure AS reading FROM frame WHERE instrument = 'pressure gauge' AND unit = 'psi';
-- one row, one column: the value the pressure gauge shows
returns 190 psi
